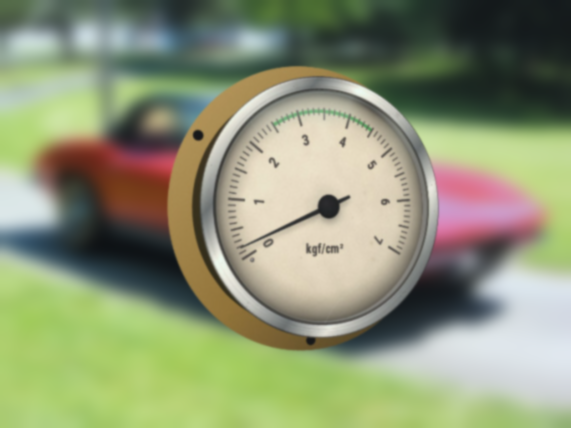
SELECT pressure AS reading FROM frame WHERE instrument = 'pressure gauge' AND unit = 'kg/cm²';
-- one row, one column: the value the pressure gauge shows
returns 0.2 kg/cm²
